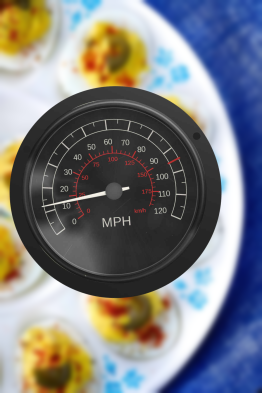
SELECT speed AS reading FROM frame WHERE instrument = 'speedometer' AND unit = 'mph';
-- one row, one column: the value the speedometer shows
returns 12.5 mph
